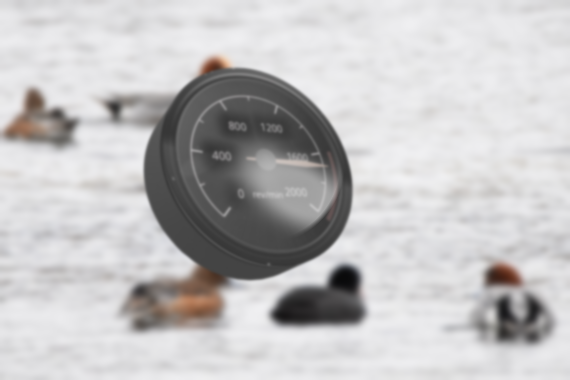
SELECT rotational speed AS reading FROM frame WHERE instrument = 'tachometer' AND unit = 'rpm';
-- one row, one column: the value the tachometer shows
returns 1700 rpm
